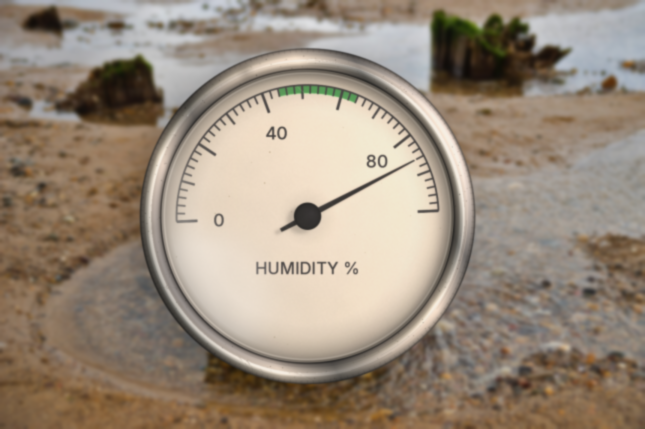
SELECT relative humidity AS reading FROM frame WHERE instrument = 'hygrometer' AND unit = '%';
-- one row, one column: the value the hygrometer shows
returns 86 %
